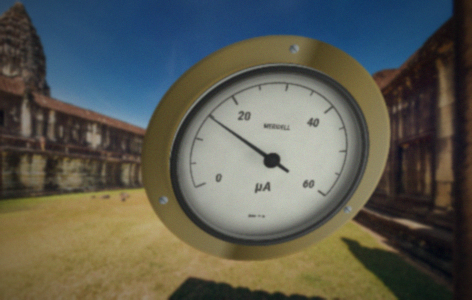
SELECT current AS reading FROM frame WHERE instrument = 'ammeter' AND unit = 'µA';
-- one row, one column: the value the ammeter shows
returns 15 µA
